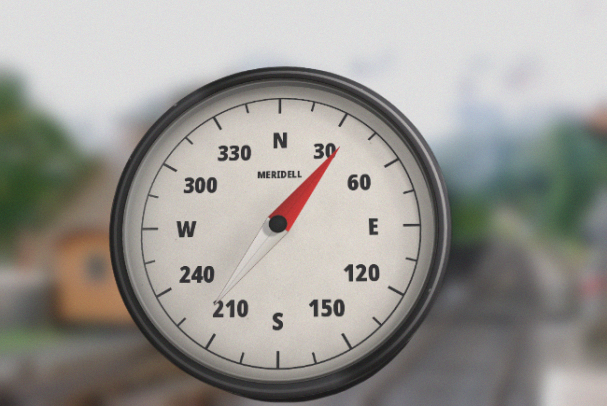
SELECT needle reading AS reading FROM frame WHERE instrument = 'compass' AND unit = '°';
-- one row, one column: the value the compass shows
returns 37.5 °
